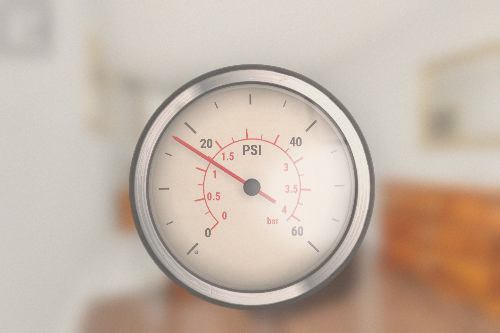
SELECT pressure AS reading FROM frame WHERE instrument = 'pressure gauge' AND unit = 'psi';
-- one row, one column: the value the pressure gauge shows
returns 17.5 psi
